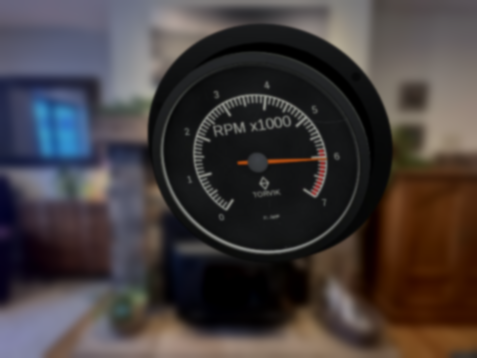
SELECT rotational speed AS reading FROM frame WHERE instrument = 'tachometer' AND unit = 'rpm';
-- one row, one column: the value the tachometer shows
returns 6000 rpm
